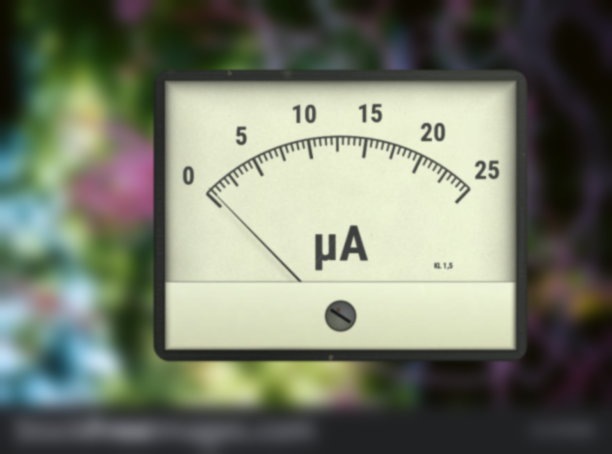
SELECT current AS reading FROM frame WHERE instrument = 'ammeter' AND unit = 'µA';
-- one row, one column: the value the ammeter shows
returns 0.5 µA
